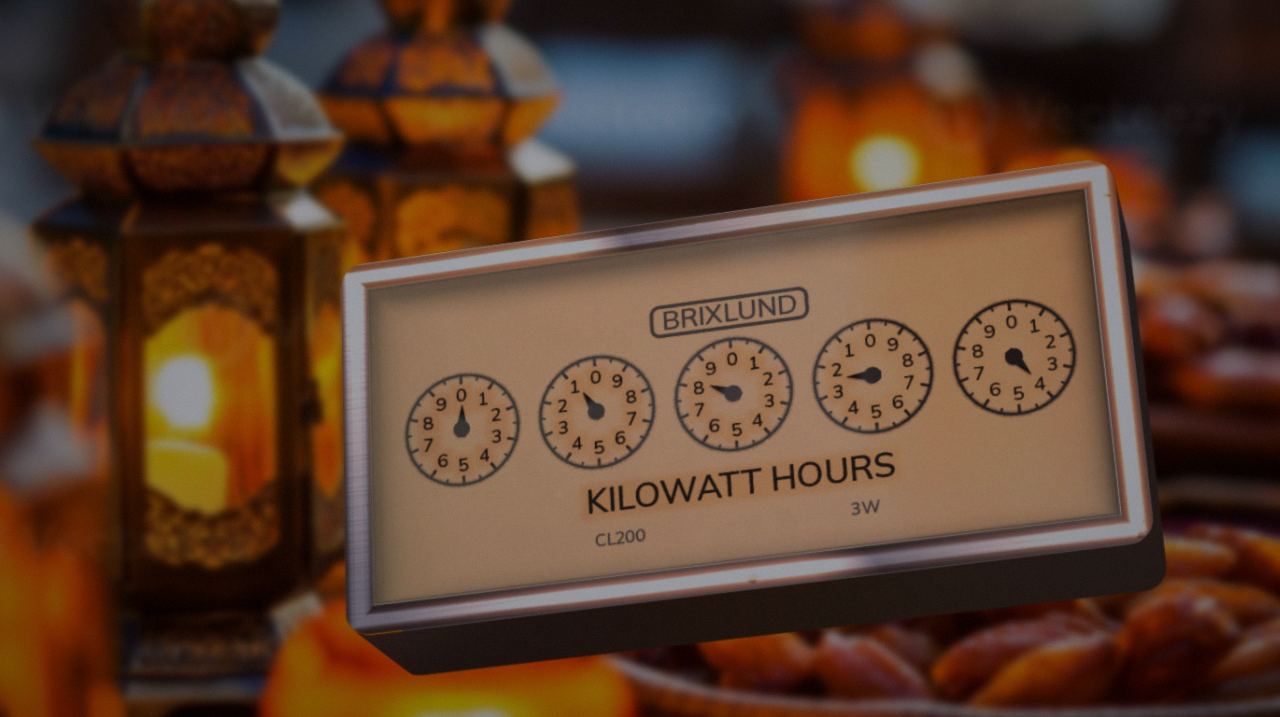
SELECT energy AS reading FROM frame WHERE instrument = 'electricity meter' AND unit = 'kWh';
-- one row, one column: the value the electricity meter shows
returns 824 kWh
